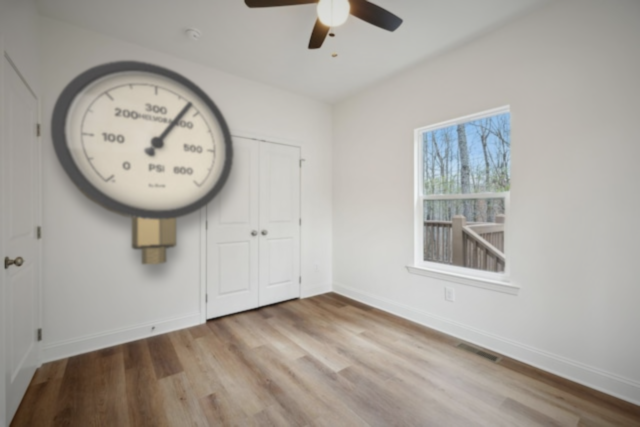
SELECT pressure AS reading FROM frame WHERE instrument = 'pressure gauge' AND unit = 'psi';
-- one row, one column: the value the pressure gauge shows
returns 375 psi
